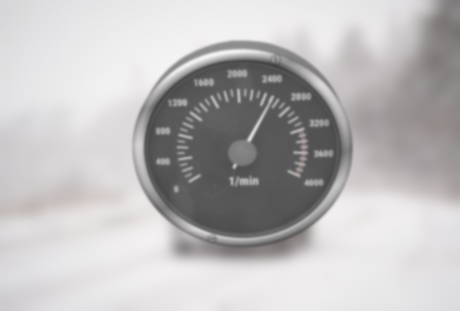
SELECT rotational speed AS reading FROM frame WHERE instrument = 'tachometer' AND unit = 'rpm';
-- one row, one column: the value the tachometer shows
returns 2500 rpm
